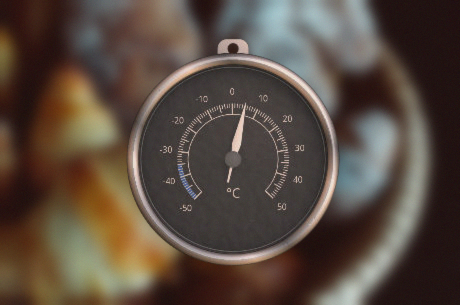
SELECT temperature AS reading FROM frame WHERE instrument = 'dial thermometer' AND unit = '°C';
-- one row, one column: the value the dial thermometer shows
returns 5 °C
